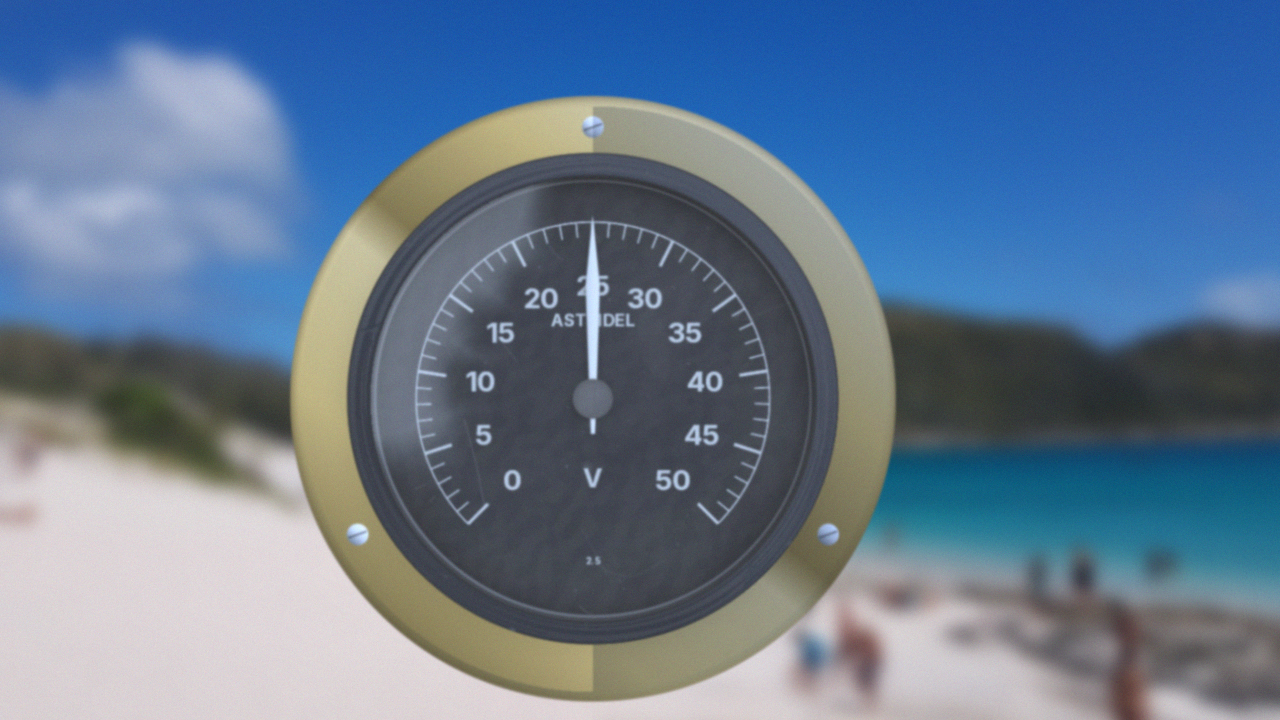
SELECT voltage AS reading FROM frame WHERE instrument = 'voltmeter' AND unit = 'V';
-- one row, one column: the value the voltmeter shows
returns 25 V
